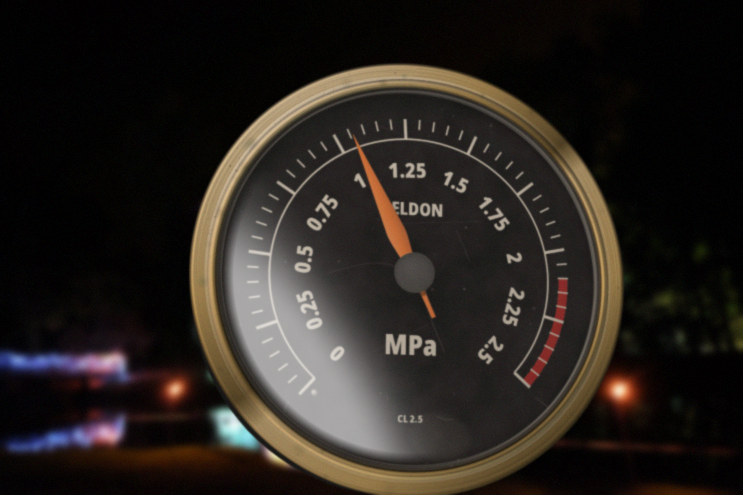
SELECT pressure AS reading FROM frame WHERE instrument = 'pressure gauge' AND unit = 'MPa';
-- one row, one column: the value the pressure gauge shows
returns 1.05 MPa
